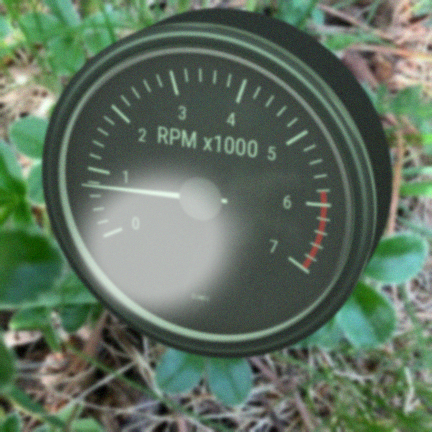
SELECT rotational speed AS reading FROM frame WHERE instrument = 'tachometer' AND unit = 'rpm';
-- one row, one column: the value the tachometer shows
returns 800 rpm
